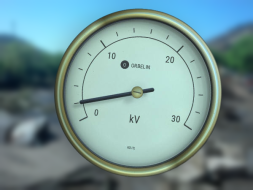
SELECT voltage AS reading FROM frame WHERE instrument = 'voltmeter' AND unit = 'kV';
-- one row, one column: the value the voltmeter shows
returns 2 kV
